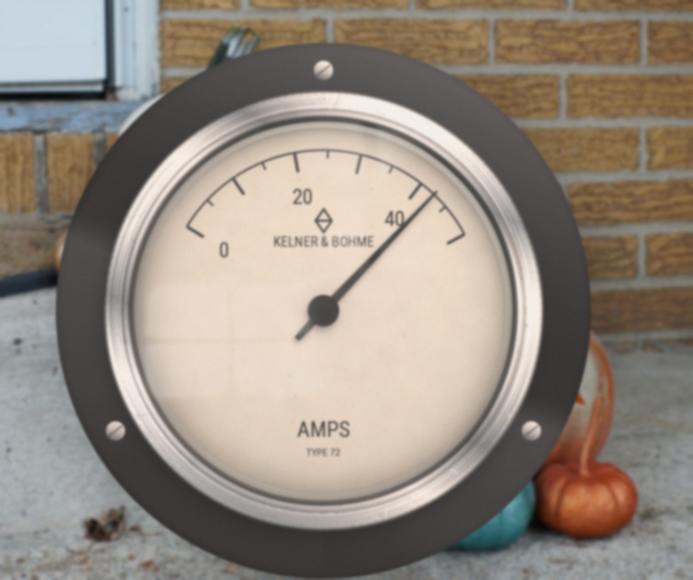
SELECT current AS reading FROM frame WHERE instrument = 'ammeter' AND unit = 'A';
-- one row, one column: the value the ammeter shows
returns 42.5 A
